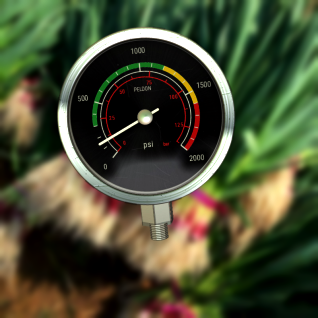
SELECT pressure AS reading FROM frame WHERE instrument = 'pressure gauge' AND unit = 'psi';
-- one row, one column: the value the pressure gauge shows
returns 150 psi
